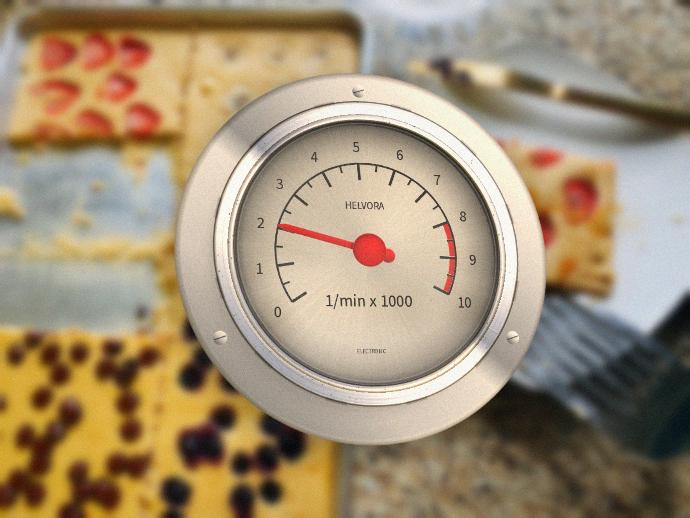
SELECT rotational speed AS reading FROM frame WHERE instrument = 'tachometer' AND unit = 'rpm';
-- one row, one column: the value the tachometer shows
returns 2000 rpm
